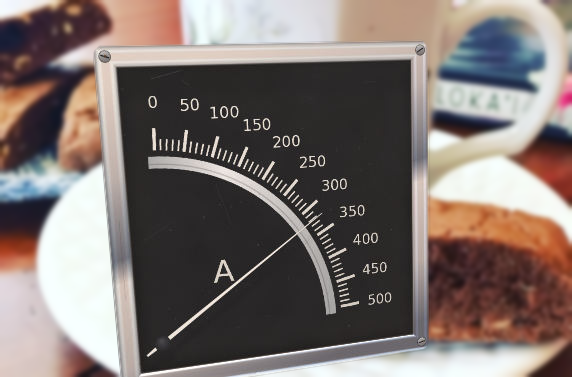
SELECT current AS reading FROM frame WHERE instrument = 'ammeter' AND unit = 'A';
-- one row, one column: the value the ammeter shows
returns 320 A
